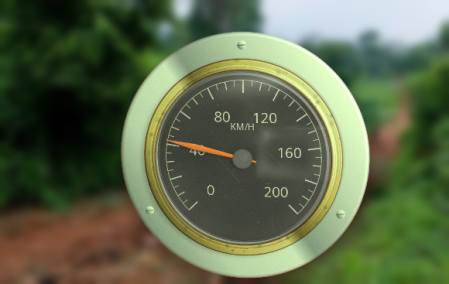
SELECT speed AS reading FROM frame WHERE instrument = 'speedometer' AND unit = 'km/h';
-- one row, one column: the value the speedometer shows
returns 42.5 km/h
